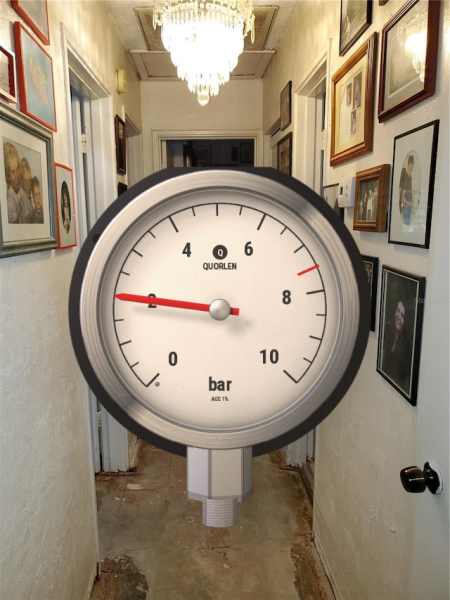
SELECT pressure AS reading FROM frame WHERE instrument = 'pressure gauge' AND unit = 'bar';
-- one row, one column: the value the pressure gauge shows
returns 2 bar
